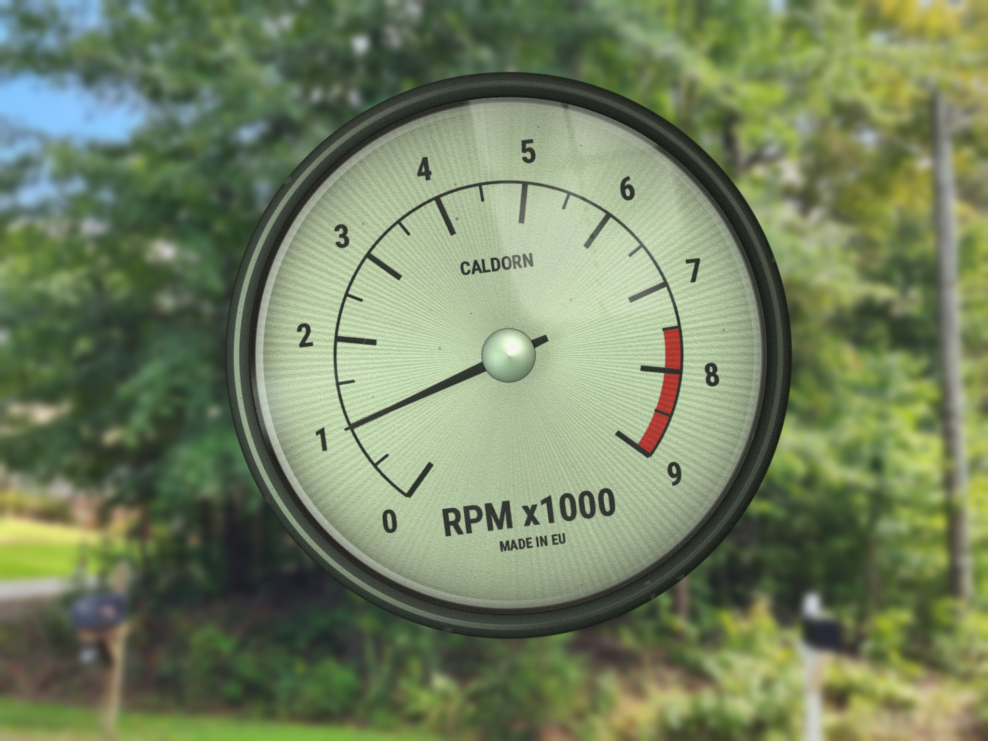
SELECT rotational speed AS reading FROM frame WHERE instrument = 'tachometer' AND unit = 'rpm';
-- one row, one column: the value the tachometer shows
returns 1000 rpm
